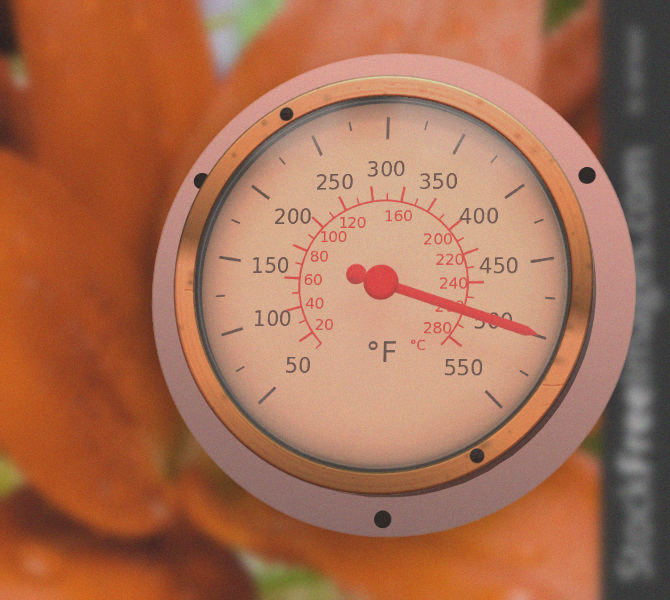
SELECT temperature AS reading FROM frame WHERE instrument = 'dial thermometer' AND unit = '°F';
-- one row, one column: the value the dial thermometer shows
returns 500 °F
